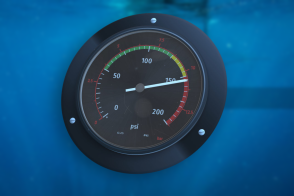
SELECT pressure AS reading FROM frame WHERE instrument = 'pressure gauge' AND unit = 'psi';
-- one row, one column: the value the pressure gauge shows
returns 155 psi
